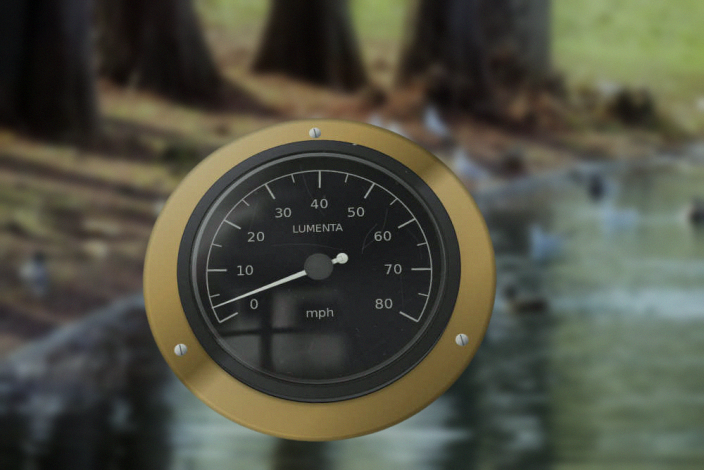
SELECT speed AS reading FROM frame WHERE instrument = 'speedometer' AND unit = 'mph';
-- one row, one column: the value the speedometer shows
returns 2.5 mph
